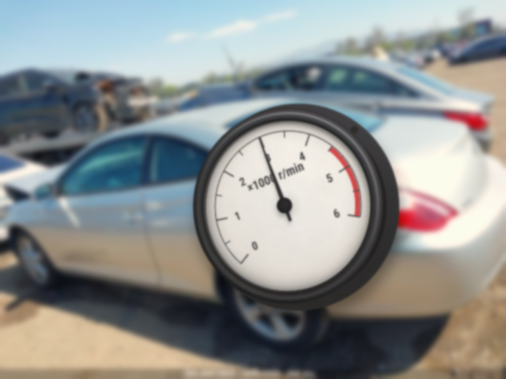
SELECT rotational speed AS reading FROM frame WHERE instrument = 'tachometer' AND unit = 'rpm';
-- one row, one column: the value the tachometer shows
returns 3000 rpm
